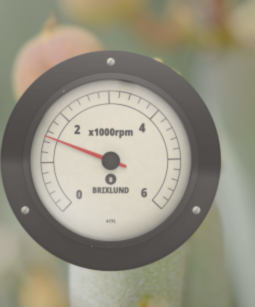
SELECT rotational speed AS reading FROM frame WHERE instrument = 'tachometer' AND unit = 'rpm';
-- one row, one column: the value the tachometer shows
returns 1500 rpm
